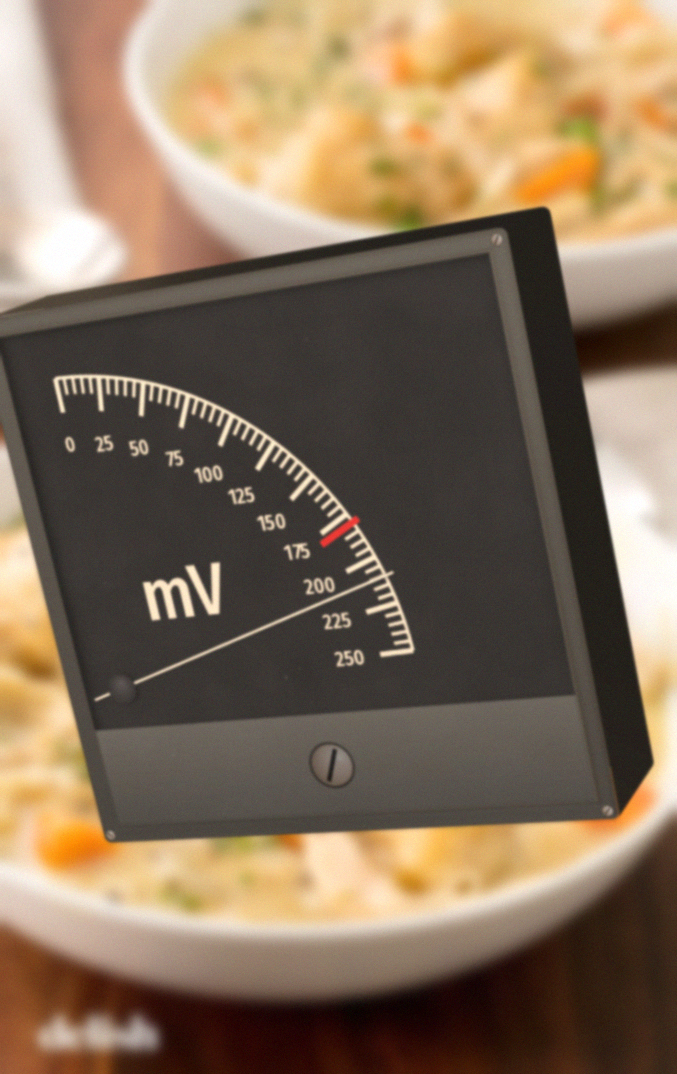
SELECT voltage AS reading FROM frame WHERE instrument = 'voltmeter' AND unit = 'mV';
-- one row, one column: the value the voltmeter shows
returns 210 mV
